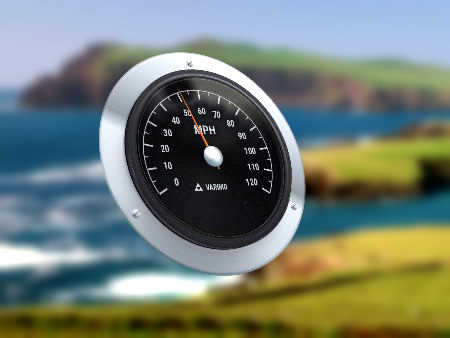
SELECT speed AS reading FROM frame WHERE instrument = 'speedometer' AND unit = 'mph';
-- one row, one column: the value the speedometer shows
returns 50 mph
